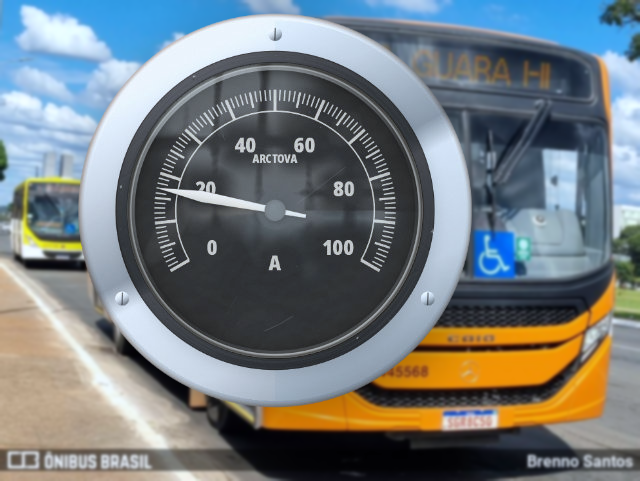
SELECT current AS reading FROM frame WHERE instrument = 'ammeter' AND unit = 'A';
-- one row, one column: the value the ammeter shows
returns 17 A
